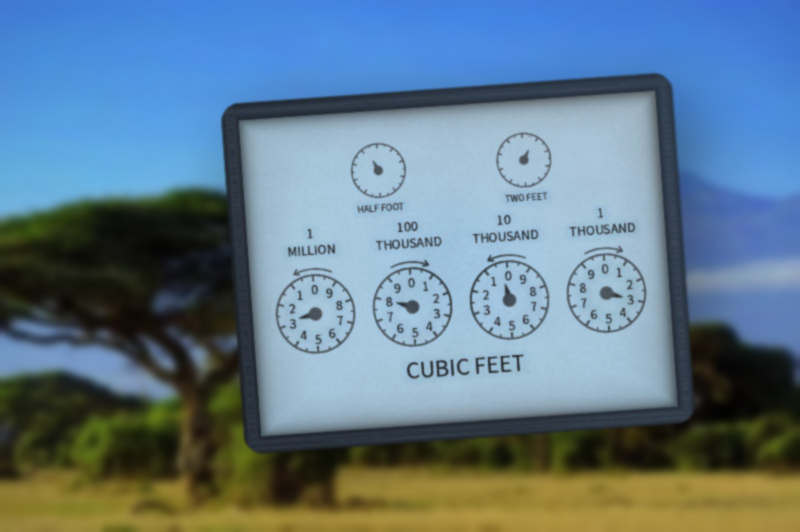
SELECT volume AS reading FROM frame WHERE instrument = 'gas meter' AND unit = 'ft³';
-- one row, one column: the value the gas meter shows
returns 280300 ft³
